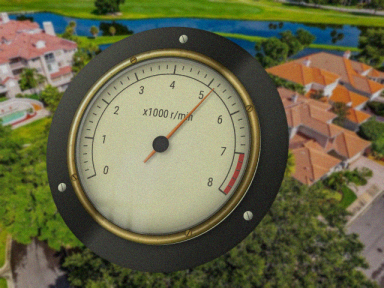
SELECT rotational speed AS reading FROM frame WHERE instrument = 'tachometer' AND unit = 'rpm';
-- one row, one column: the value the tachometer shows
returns 5200 rpm
